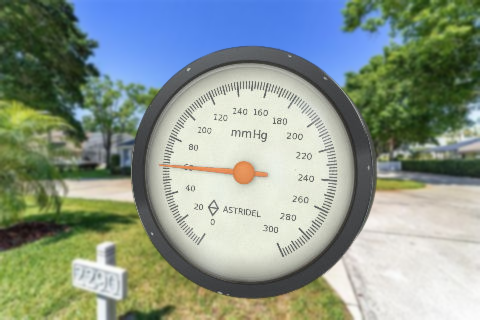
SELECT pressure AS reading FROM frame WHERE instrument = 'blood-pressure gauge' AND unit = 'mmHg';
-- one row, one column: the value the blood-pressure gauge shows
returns 60 mmHg
